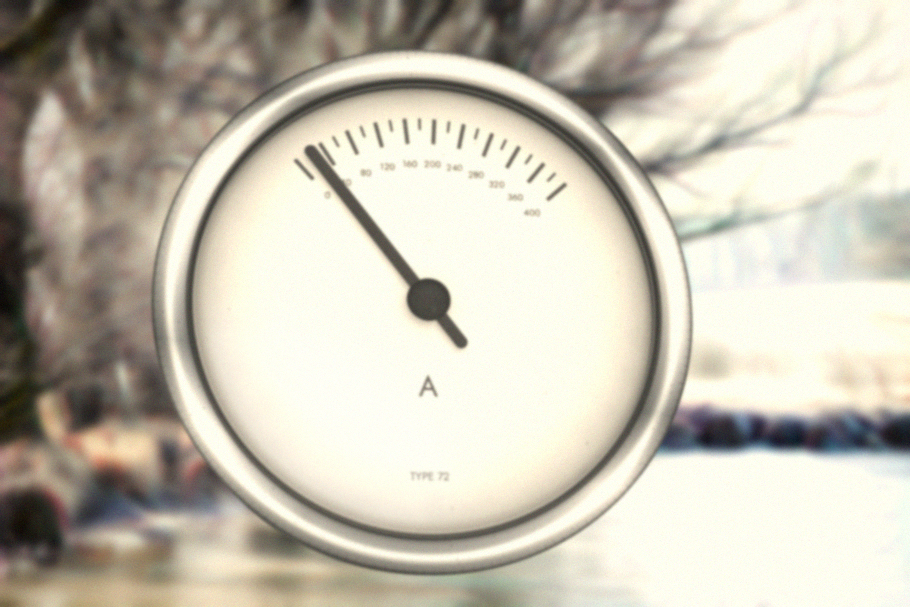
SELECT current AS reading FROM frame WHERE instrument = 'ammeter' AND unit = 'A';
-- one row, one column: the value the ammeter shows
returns 20 A
